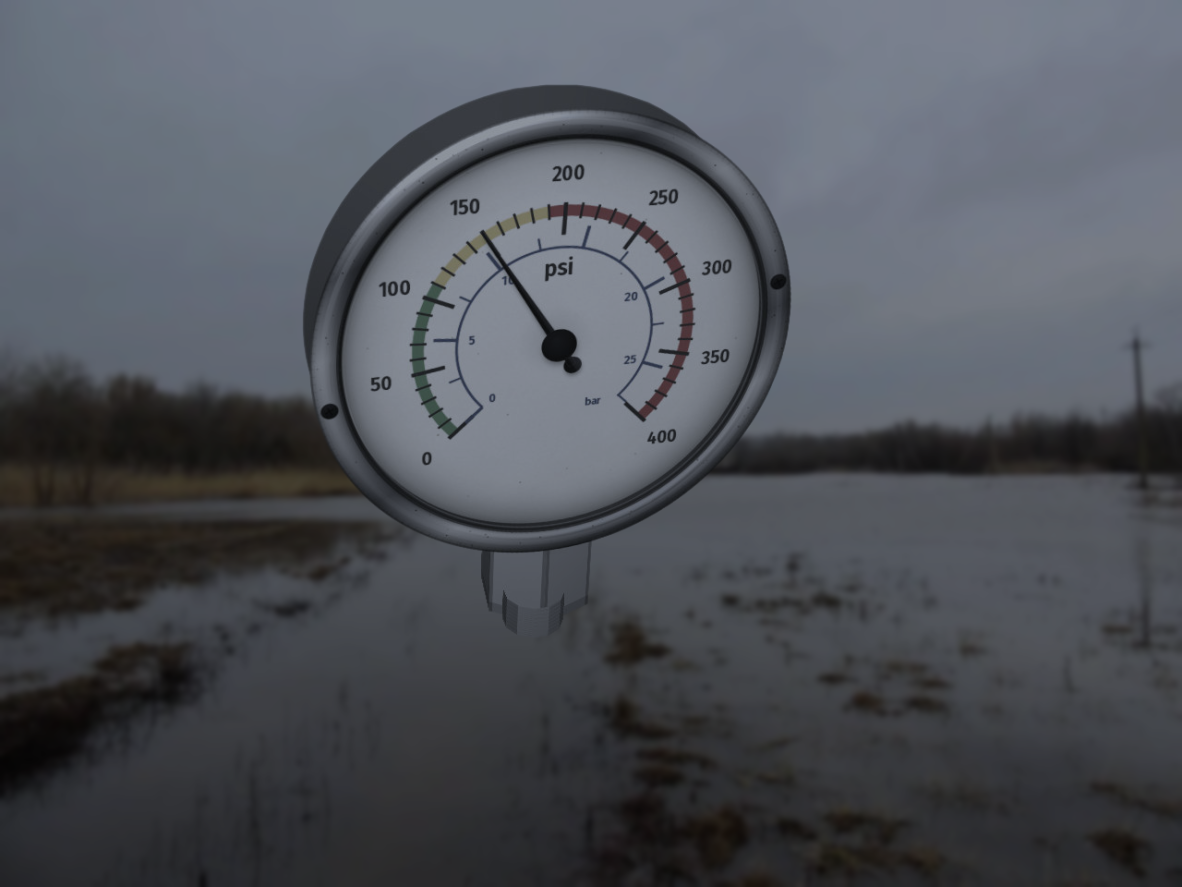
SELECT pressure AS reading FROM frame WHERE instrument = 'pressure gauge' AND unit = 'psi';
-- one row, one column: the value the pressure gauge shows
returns 150 psi
